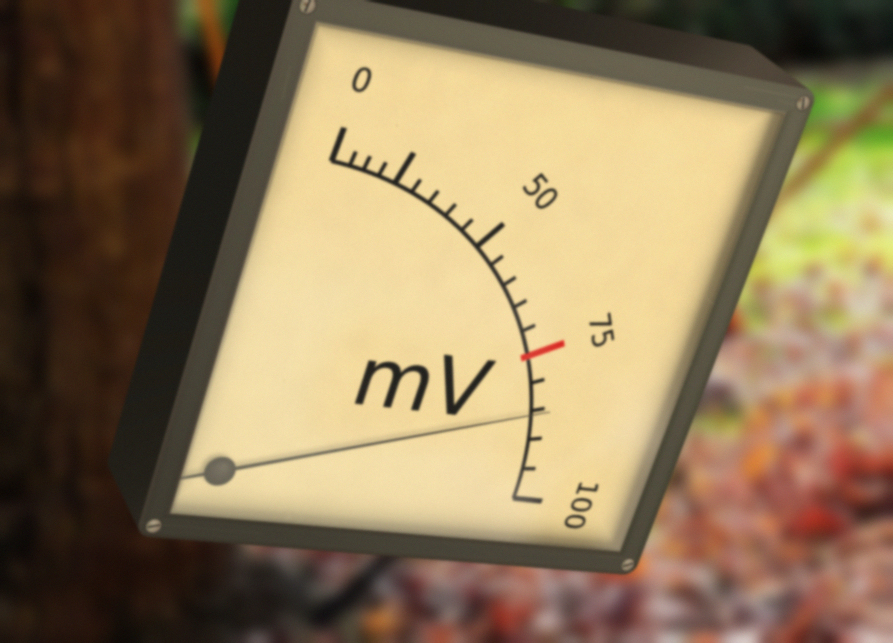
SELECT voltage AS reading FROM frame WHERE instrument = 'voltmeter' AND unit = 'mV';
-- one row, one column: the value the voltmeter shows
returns 85 mV
